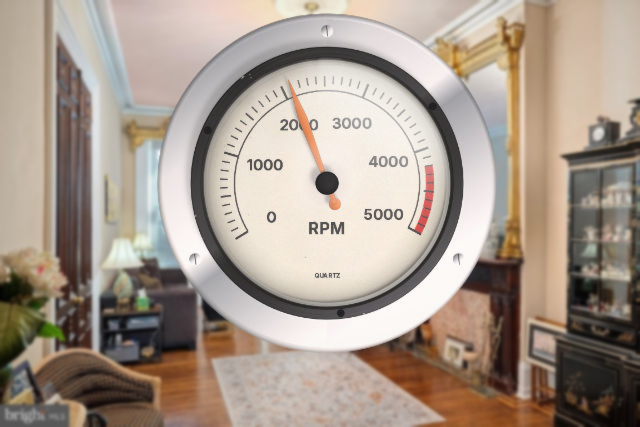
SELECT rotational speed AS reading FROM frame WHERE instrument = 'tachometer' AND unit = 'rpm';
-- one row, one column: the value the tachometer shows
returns 2100 rpm
